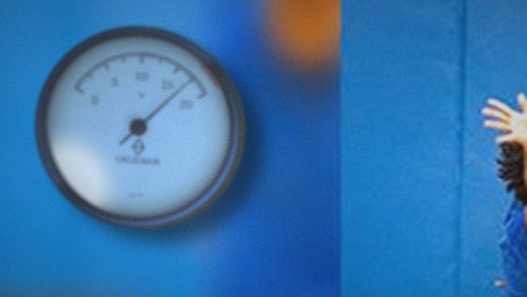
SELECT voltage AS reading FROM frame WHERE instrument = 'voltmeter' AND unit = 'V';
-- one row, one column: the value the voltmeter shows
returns 17.5 V
